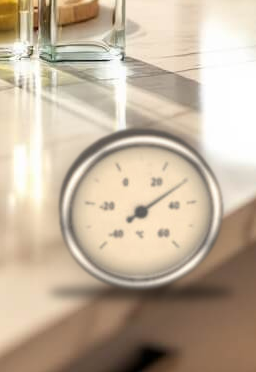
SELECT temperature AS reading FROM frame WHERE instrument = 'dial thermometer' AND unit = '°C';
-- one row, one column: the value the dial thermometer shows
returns 30 °C
